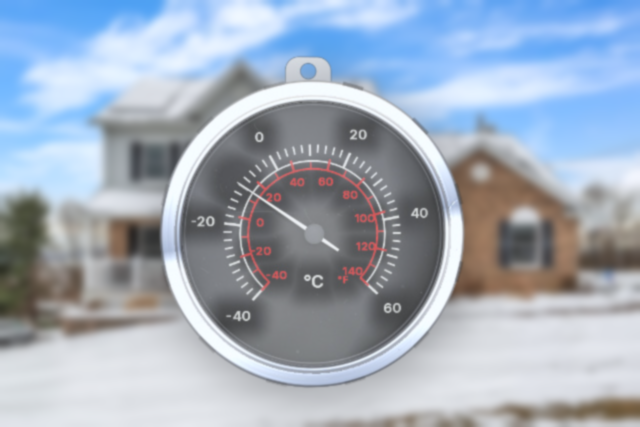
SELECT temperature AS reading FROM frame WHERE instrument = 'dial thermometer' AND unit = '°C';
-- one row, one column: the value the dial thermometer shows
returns -10 °C
